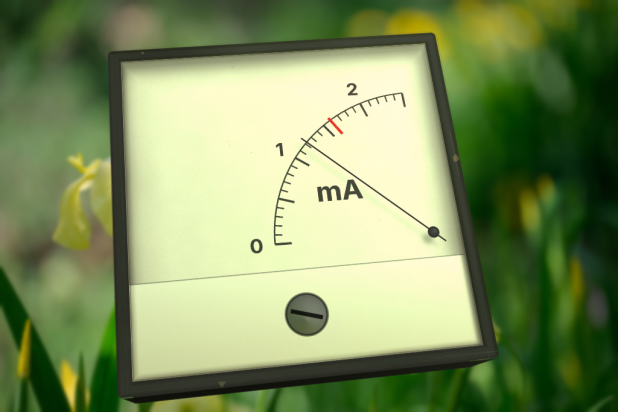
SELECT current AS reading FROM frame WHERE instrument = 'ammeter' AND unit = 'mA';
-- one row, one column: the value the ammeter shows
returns 1.2 mA
